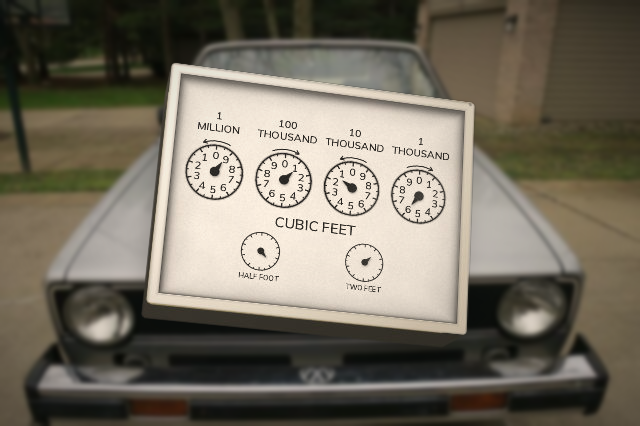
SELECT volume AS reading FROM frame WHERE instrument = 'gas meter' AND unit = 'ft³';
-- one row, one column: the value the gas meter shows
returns 911600 ft³
